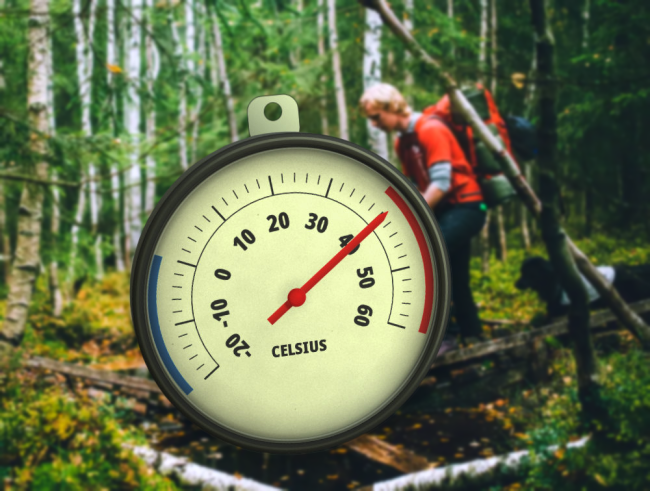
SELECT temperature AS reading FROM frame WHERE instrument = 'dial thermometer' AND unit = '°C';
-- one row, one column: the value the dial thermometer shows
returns 40 °C
